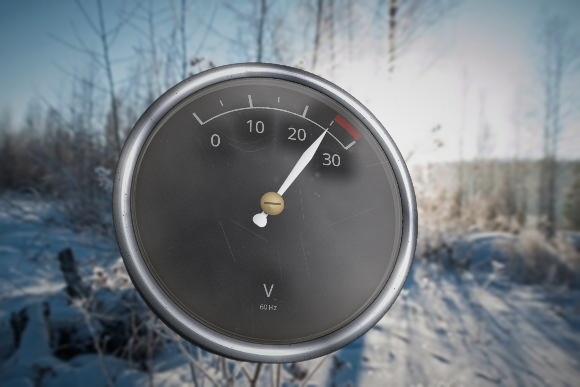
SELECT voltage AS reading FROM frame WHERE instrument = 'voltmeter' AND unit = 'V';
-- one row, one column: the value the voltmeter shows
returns 25 V
